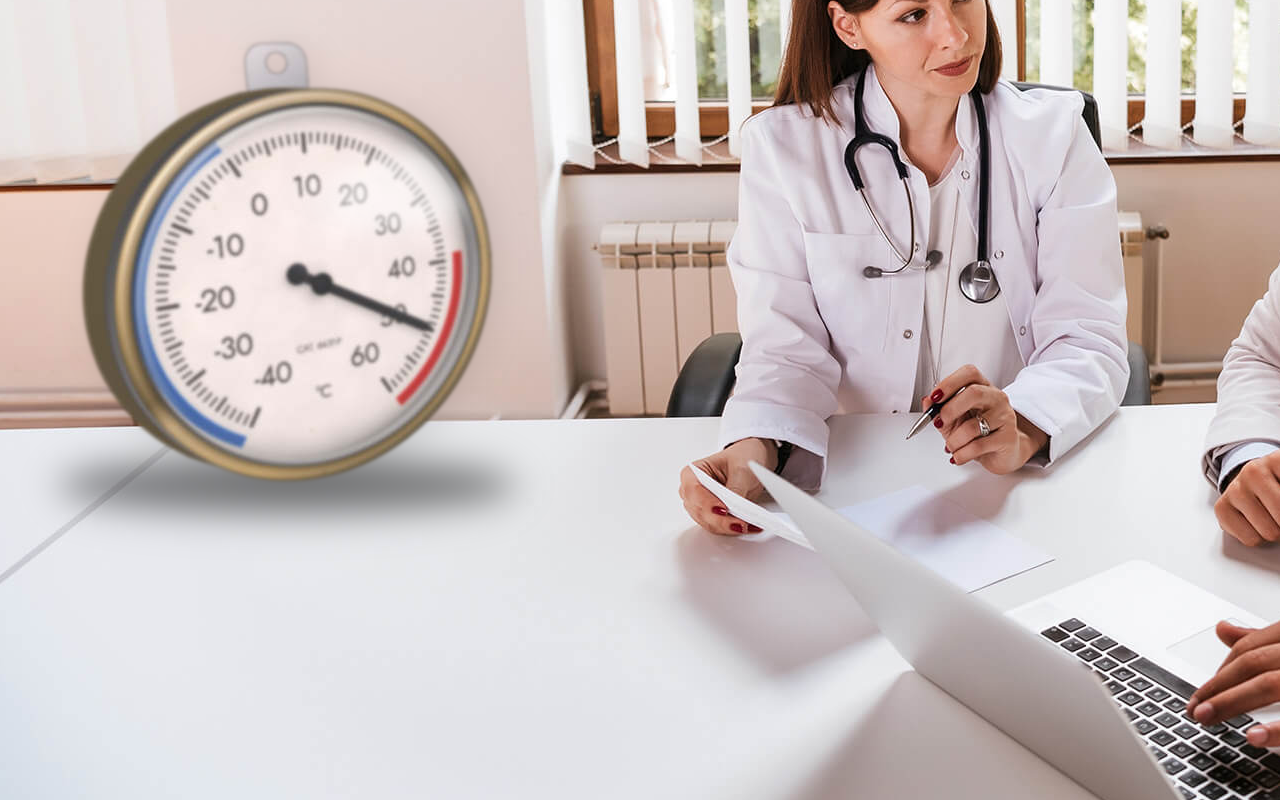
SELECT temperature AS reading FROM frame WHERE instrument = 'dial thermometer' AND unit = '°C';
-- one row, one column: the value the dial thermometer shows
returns 50 °C
